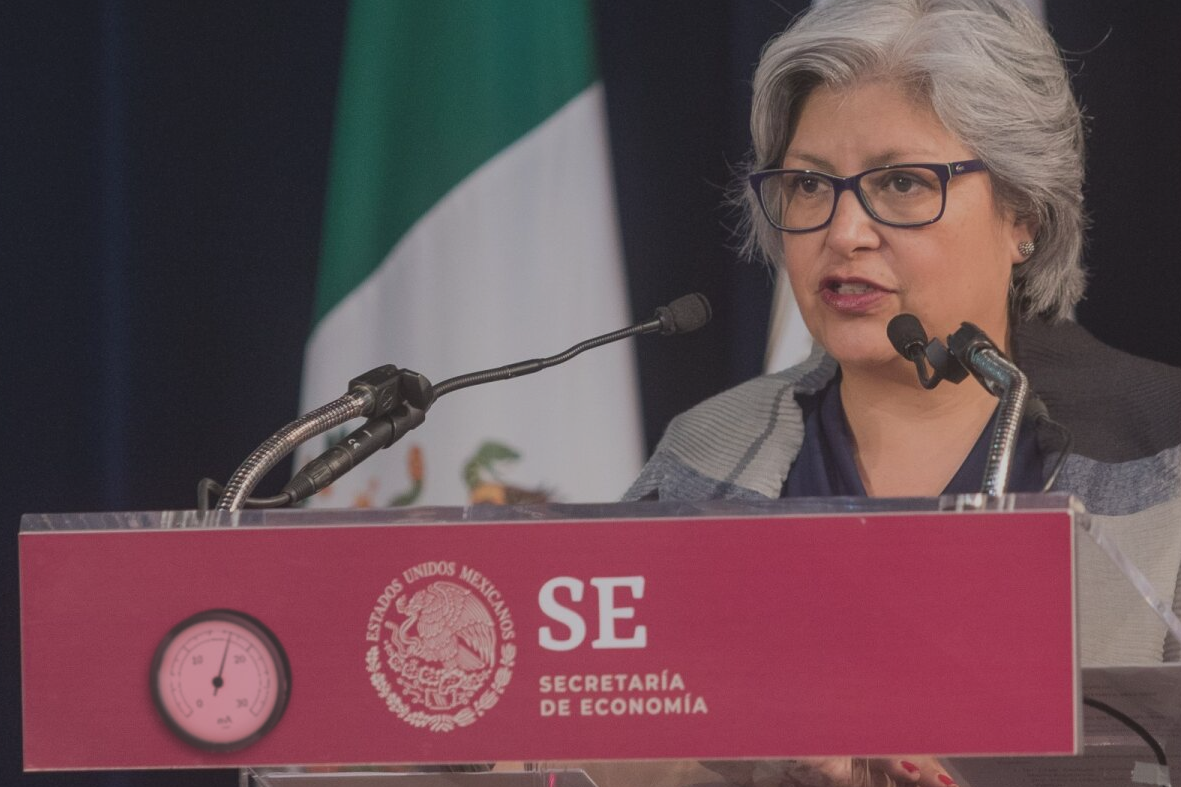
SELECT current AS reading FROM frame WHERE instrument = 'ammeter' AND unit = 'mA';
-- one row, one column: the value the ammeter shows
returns 17 mA
